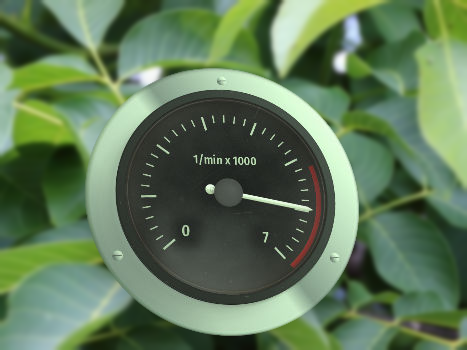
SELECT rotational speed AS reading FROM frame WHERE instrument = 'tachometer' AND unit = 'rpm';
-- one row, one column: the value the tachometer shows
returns 6000 rpm
